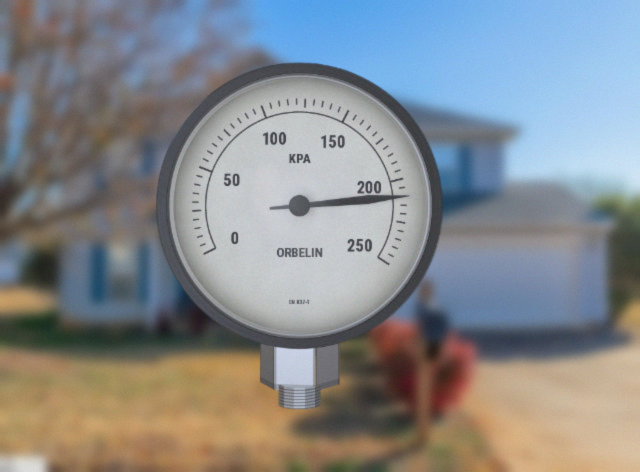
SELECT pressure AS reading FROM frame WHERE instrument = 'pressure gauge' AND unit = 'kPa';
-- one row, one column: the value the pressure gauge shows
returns 210 kPa
